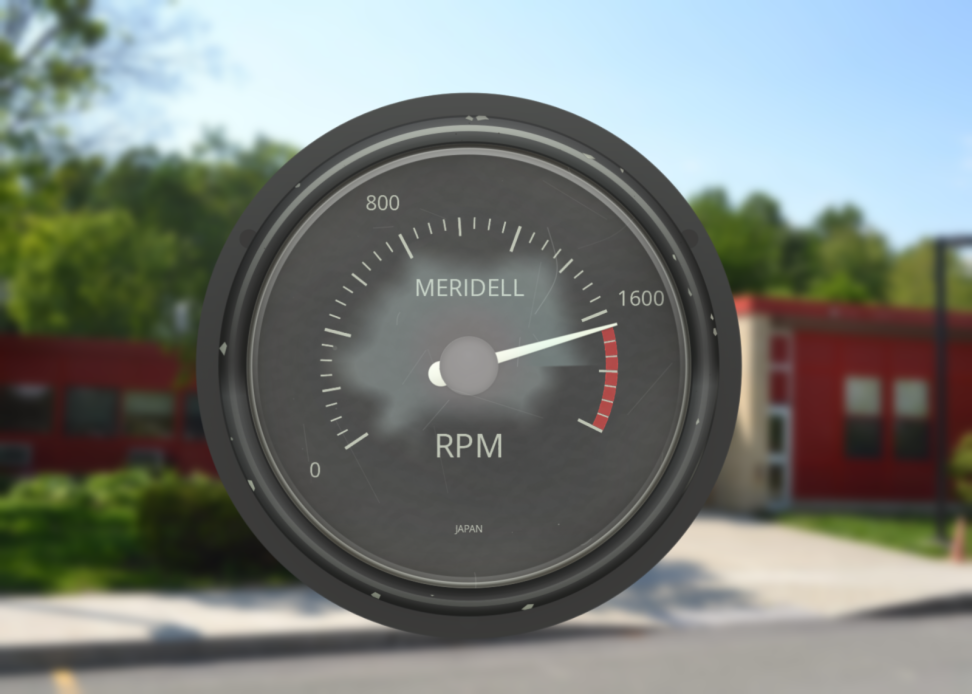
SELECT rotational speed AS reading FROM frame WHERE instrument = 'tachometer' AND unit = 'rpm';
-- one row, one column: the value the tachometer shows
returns 1650 rpm
